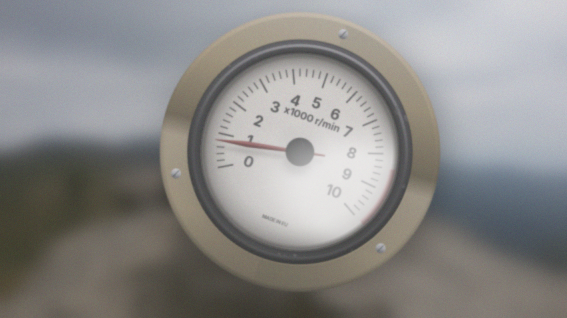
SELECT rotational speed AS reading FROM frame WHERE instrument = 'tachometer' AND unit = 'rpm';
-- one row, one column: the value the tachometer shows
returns 800 rpm
